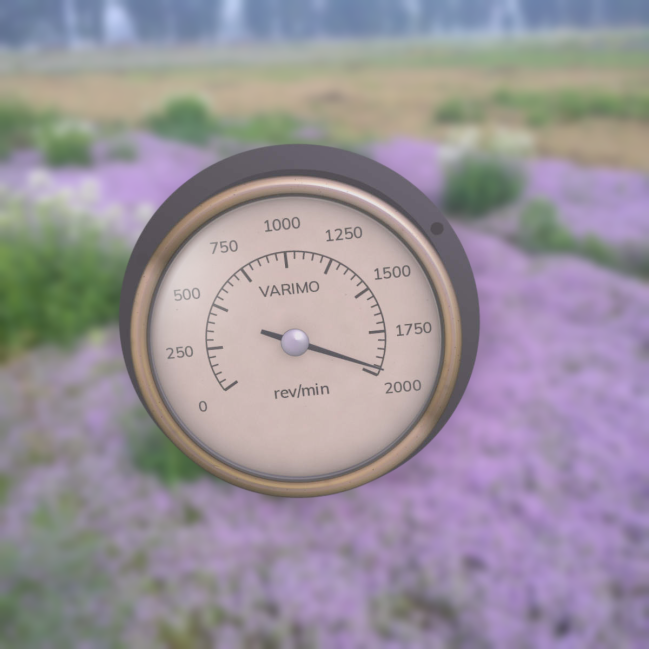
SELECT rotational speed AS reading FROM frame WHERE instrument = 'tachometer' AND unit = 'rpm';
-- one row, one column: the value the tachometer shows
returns 1950 rpm
